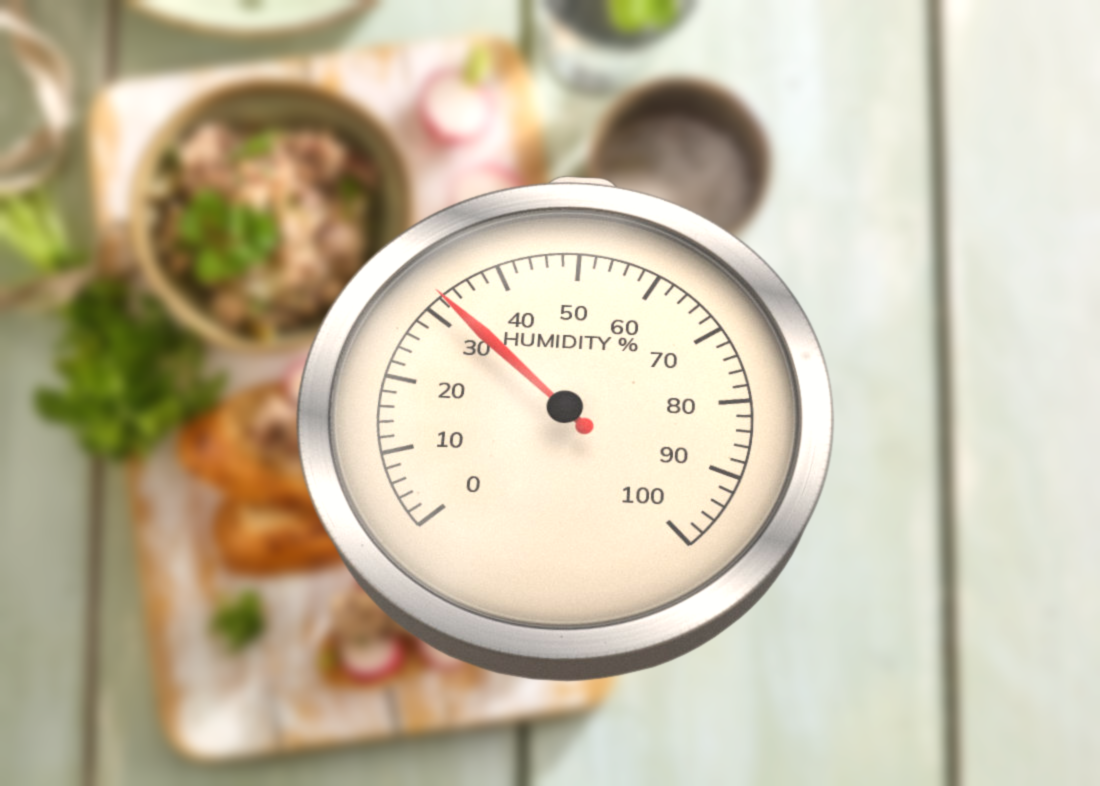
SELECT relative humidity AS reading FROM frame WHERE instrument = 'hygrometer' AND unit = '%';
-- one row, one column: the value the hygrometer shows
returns 32 %
